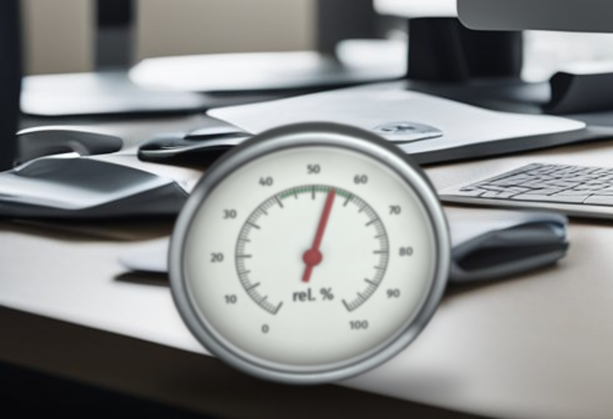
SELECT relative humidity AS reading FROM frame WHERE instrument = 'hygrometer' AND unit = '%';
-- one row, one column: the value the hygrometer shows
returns 55 %
